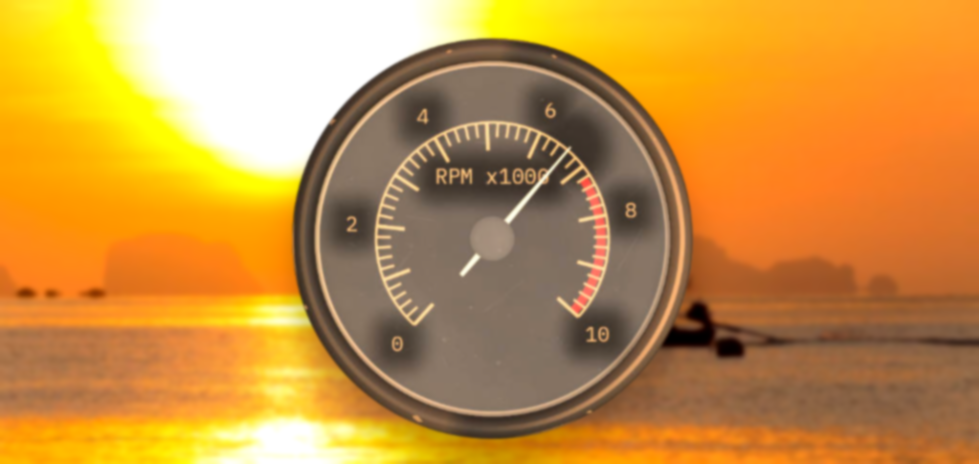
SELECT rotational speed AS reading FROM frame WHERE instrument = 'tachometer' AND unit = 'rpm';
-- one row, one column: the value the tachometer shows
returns 6600 rpm
